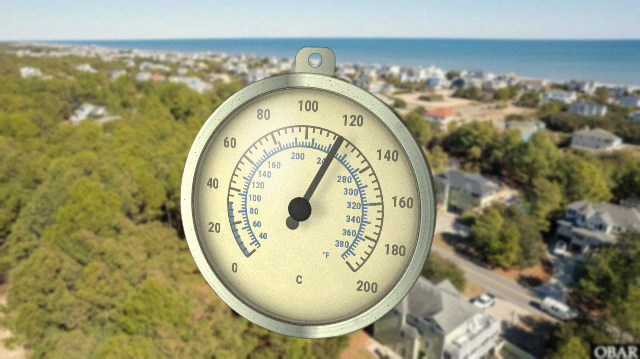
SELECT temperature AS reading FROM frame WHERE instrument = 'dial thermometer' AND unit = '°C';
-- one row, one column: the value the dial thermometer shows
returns 120 °C
